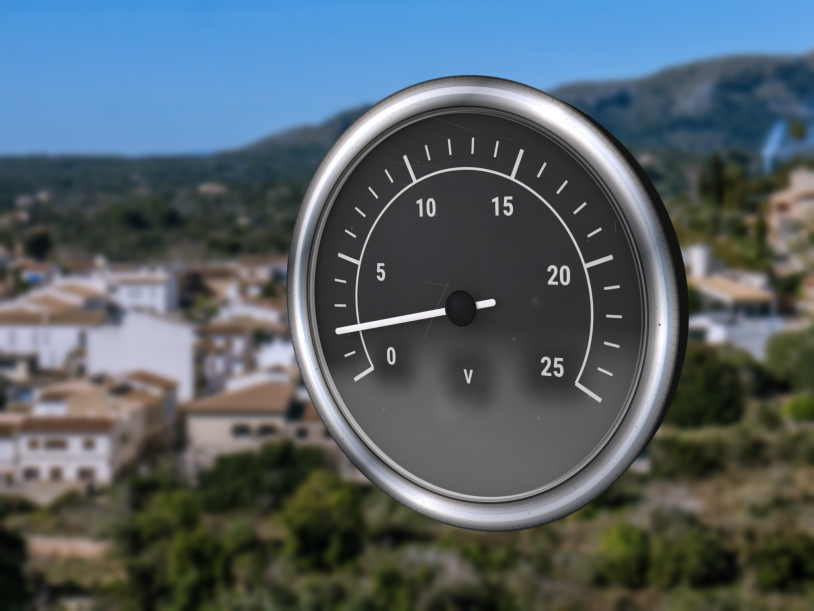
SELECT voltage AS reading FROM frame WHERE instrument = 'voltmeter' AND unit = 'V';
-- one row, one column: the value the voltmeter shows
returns 2 V
